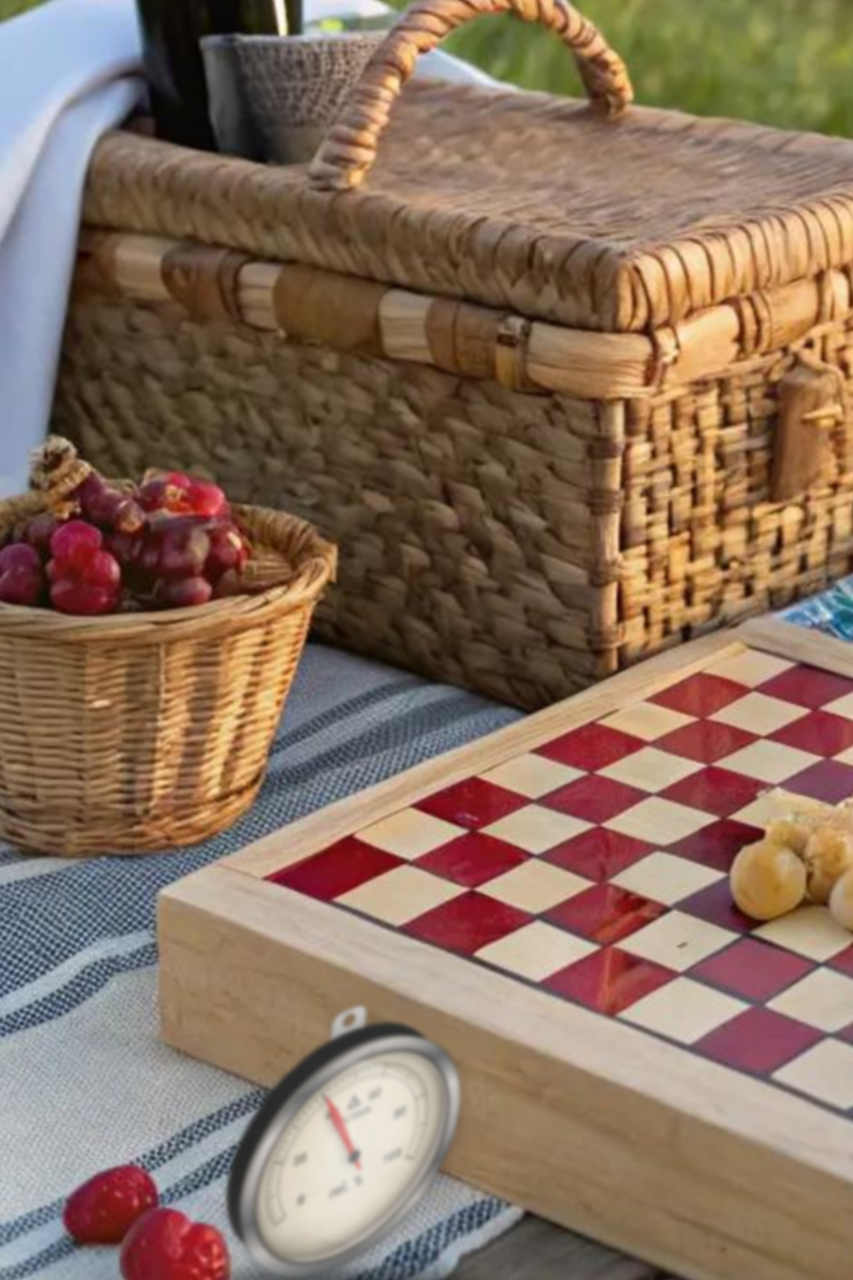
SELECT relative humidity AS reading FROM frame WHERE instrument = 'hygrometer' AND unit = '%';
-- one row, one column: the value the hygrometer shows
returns 40 %
